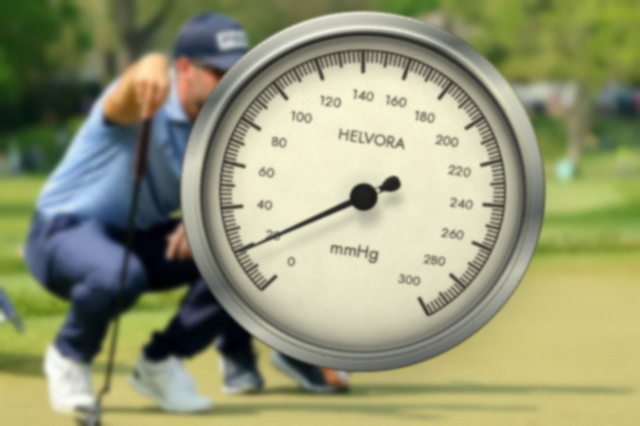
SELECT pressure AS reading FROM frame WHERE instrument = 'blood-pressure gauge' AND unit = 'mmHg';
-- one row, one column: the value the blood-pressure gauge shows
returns 20 mmHg
